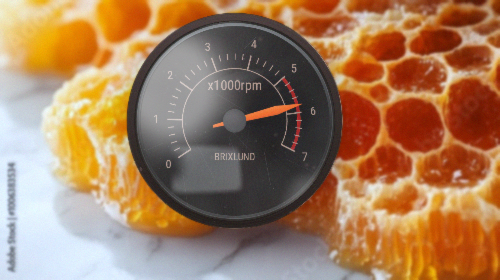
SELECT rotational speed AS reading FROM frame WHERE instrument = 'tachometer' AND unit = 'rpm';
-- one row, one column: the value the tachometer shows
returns 5800 rpm
